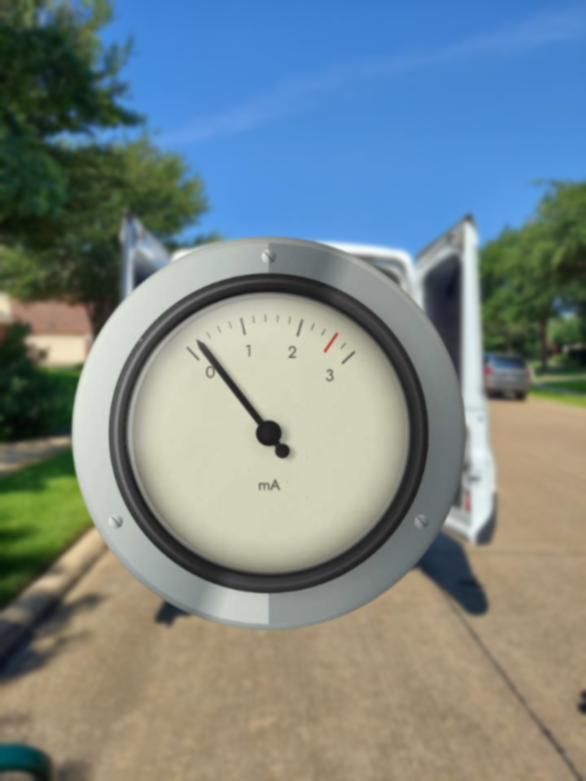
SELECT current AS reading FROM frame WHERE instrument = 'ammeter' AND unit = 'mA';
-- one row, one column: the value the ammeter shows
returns 0.2 mA
